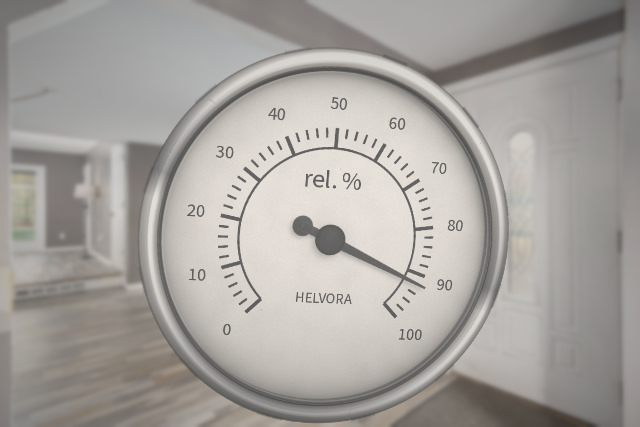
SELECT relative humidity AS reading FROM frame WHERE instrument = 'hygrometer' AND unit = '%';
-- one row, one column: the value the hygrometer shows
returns 92 %
